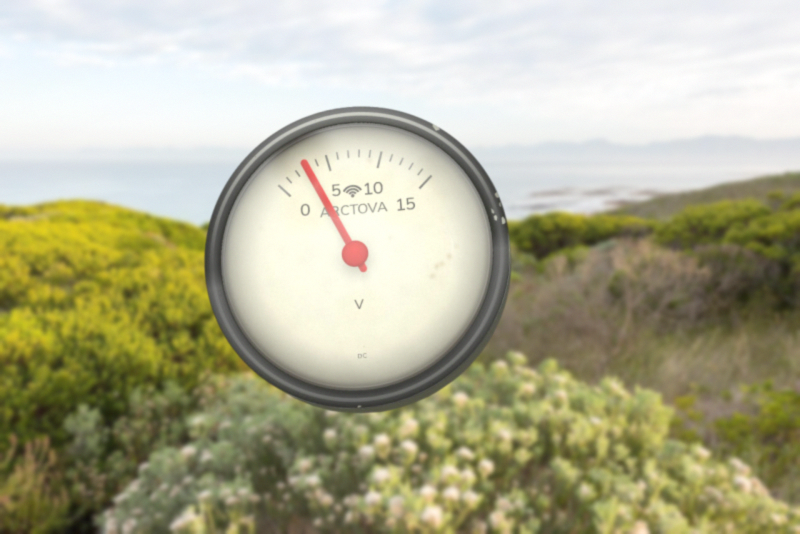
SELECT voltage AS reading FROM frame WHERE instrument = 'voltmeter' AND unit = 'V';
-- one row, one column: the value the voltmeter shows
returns 3 V
